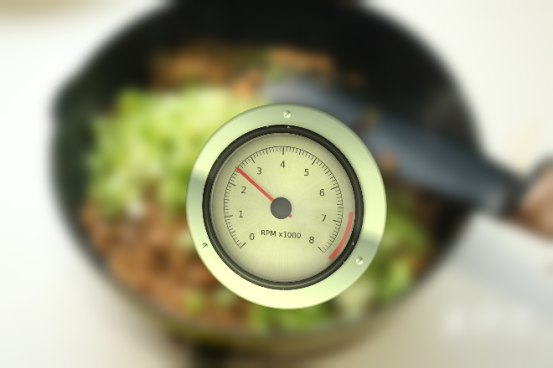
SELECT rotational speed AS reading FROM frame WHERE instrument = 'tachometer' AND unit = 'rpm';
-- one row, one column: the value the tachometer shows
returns 2500 rpm
